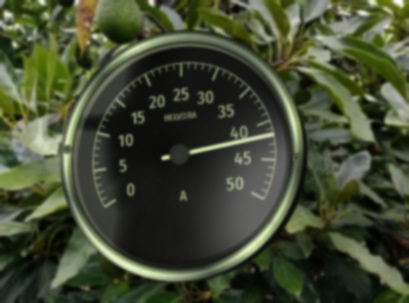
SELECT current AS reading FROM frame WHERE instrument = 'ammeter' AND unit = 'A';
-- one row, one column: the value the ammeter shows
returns 42 A
